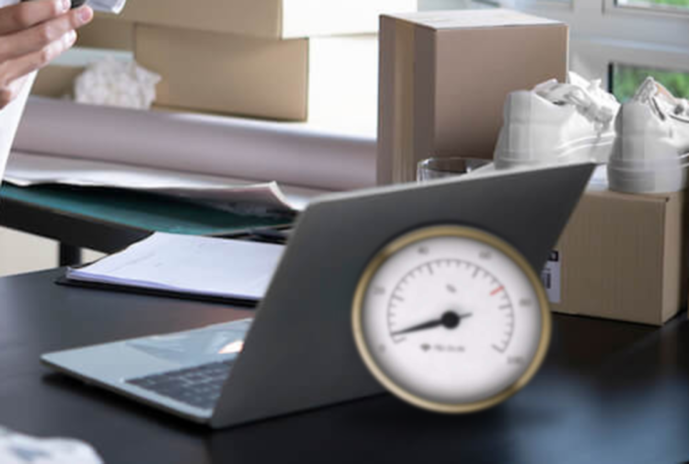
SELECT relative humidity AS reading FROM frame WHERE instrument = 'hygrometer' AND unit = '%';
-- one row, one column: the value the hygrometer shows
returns 4 %
